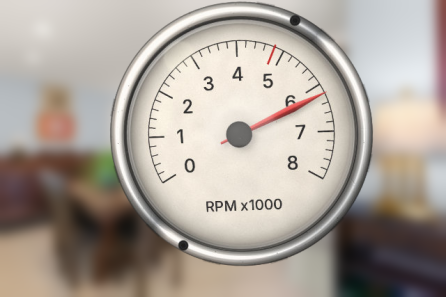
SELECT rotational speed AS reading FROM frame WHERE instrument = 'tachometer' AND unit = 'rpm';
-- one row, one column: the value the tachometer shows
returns 6200 rpm
